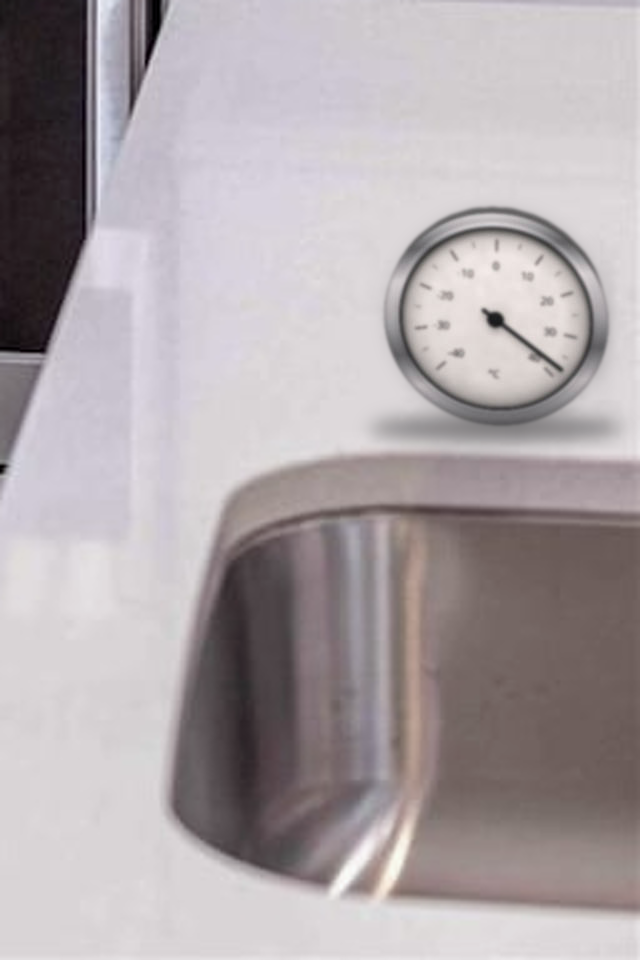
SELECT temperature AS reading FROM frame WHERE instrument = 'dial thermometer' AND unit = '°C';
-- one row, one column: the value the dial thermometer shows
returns 37.5 °C
